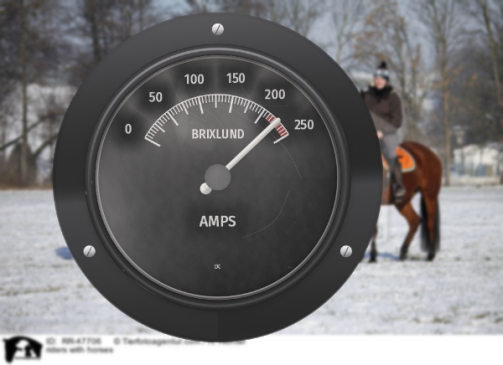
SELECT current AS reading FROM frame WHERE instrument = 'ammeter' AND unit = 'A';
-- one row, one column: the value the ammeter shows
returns 225 A
